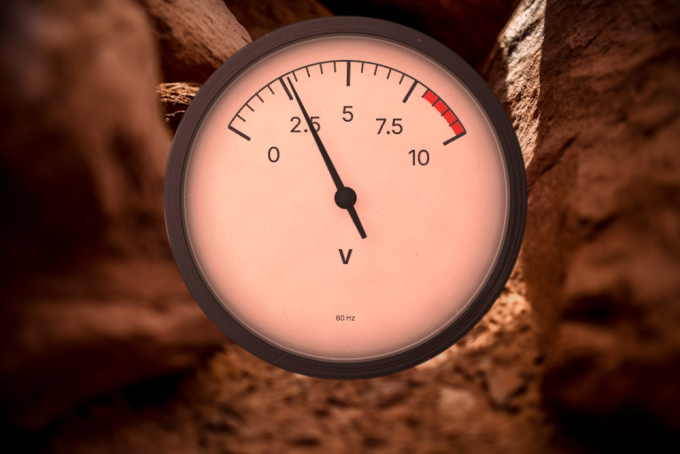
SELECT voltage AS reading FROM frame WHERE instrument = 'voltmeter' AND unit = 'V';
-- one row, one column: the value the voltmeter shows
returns 2.75 V
